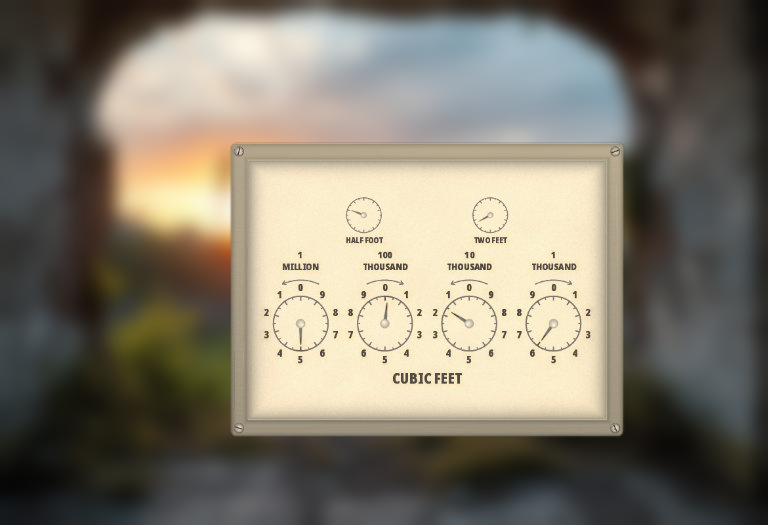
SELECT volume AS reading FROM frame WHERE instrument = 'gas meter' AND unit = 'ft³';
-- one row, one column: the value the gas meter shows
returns 501600 ft³
